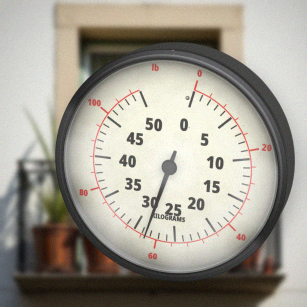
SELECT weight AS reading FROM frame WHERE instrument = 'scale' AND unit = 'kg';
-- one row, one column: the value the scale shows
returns 28.5 kg
